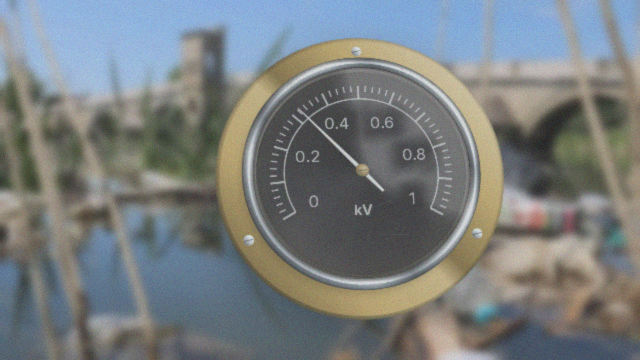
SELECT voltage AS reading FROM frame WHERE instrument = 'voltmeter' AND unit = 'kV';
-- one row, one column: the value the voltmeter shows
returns 0.32 kV
